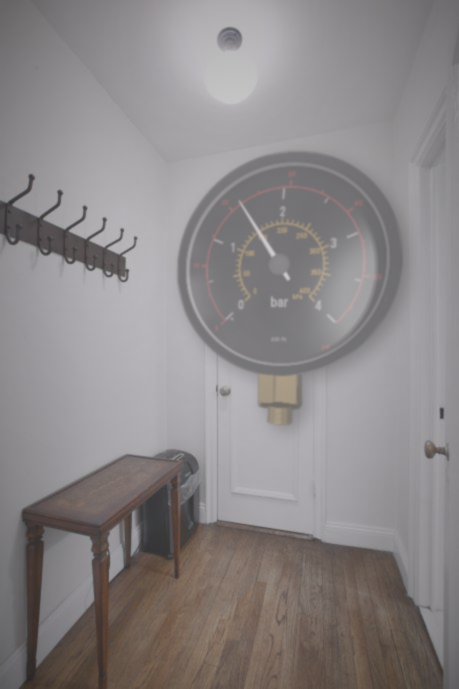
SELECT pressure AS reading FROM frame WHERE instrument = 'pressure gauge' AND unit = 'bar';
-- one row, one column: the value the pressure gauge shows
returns 1.5 bar
